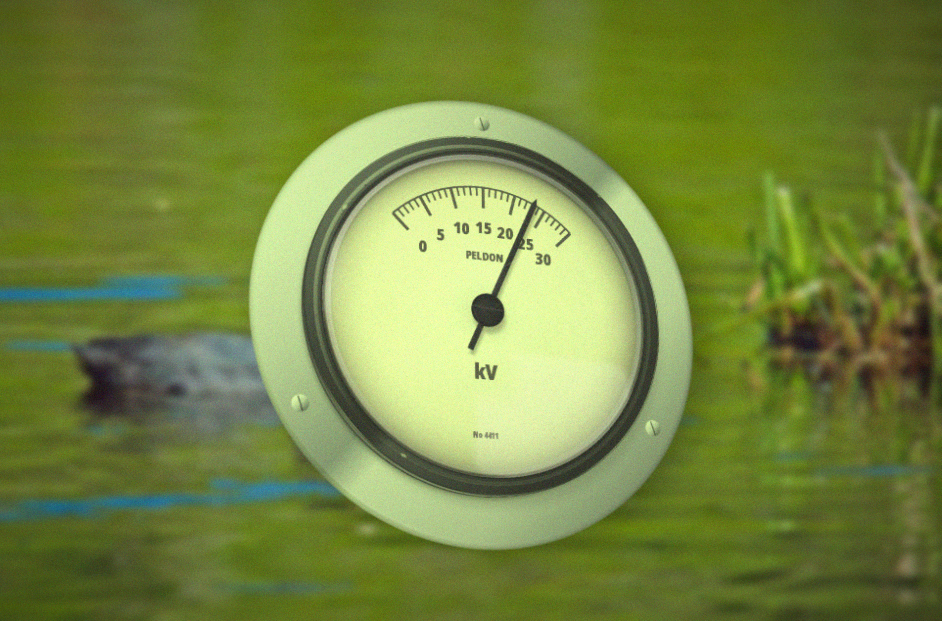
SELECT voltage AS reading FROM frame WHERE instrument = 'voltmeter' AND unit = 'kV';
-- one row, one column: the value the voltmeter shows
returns 23 kV
